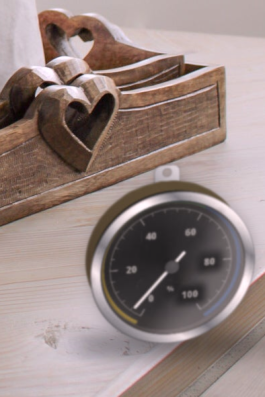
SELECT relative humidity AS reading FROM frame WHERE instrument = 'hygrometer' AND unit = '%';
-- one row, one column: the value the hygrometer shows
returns 4 %
